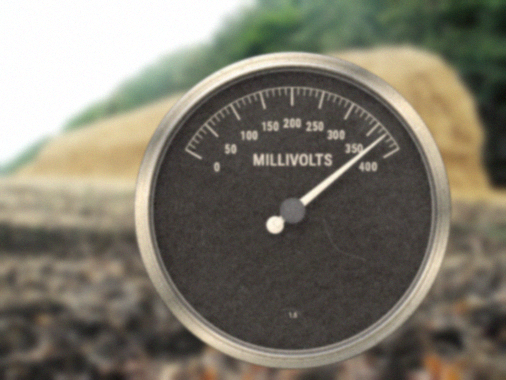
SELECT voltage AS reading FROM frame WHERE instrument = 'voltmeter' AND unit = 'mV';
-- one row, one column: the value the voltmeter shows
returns 370 mV
